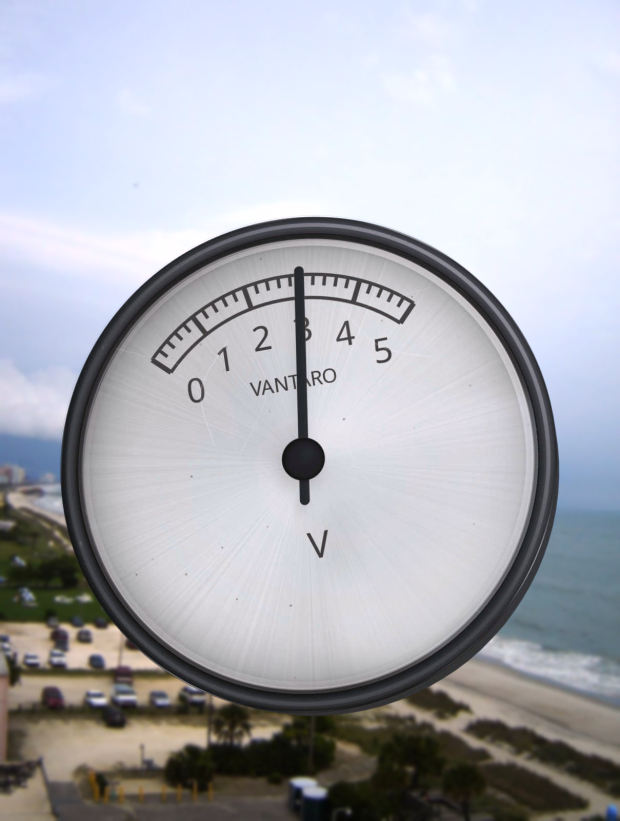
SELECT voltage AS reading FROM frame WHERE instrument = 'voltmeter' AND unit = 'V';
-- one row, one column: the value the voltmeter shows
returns 3 V
